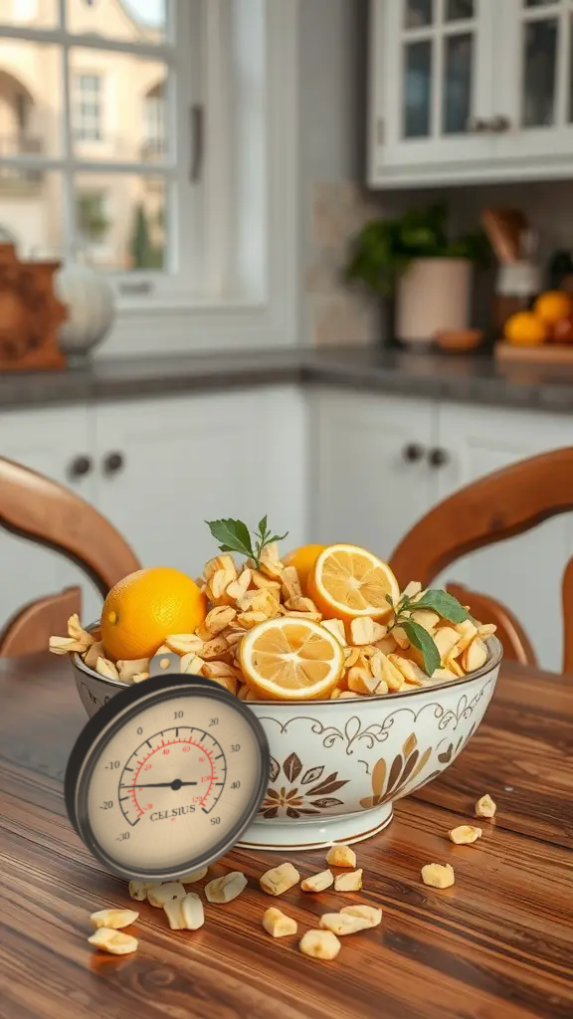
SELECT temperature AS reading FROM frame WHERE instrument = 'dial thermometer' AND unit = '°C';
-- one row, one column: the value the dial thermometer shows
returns -15 °C
